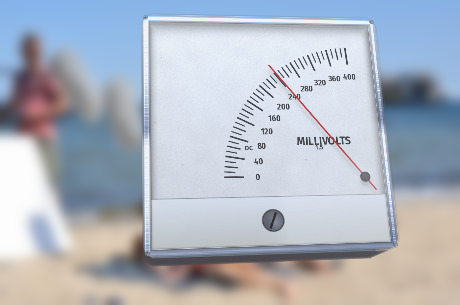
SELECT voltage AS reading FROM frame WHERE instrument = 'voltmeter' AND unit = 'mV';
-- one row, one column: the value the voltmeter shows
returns 240 mV
